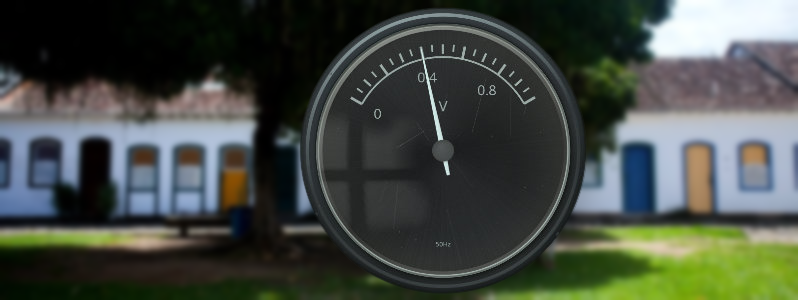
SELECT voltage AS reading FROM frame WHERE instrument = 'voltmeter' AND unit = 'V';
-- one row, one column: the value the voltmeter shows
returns 0.4 V
